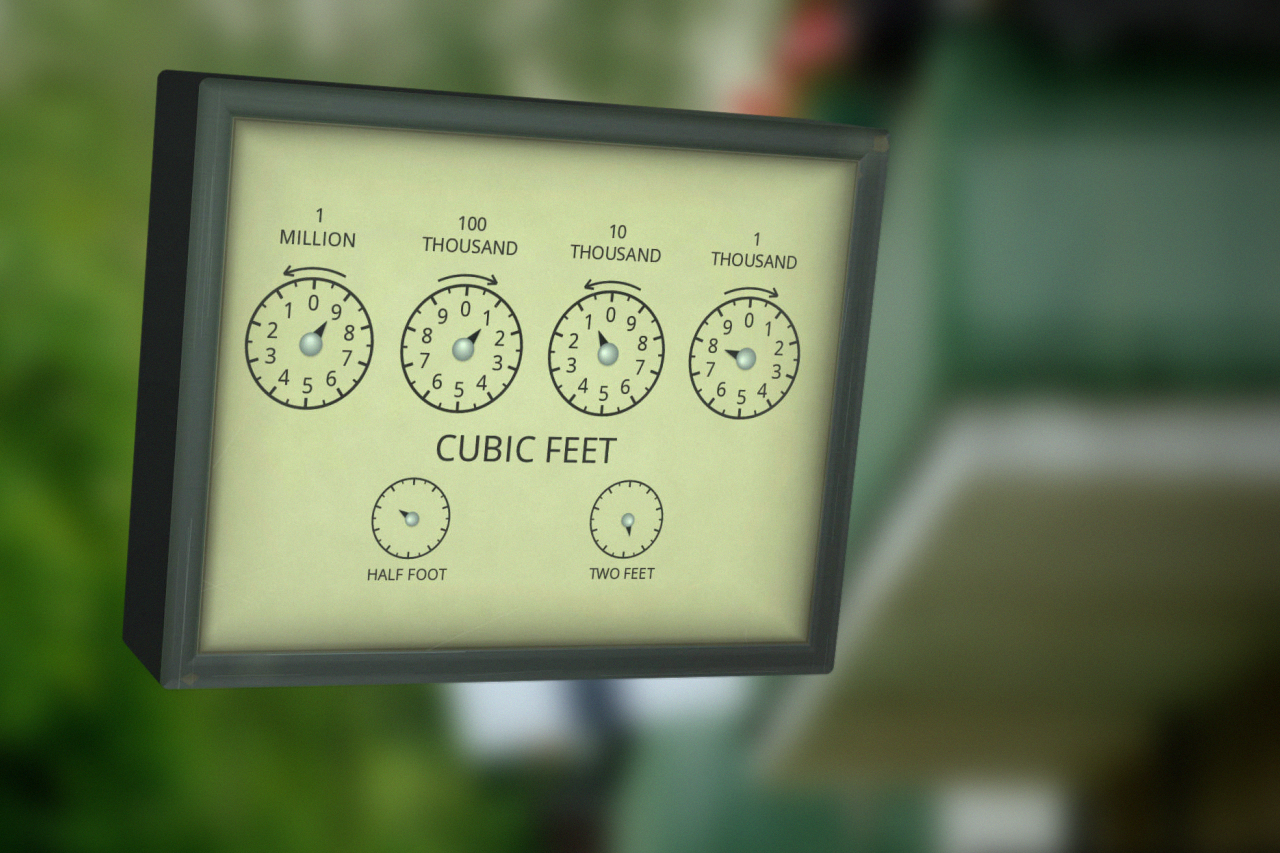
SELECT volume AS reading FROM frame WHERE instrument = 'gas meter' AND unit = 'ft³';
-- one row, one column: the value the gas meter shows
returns 910800 ft³
